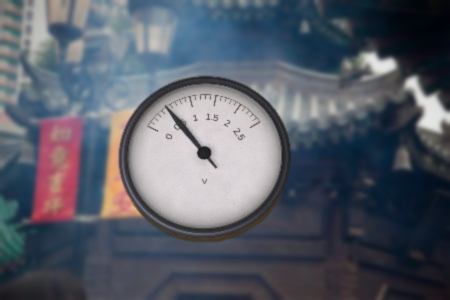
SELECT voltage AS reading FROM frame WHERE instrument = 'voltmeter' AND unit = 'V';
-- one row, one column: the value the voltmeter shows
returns 0.5 V
